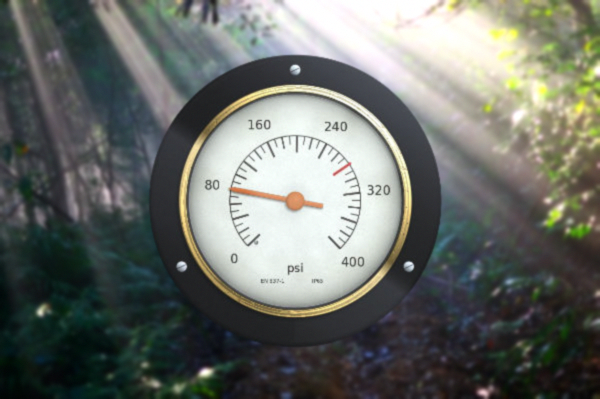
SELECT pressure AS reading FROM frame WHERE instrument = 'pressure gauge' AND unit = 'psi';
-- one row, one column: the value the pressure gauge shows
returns 80 psi
